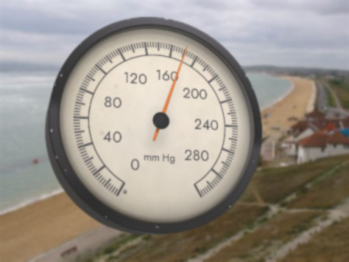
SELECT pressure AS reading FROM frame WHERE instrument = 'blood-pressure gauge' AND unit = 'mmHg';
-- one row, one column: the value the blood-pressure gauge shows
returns 170 mmHg
